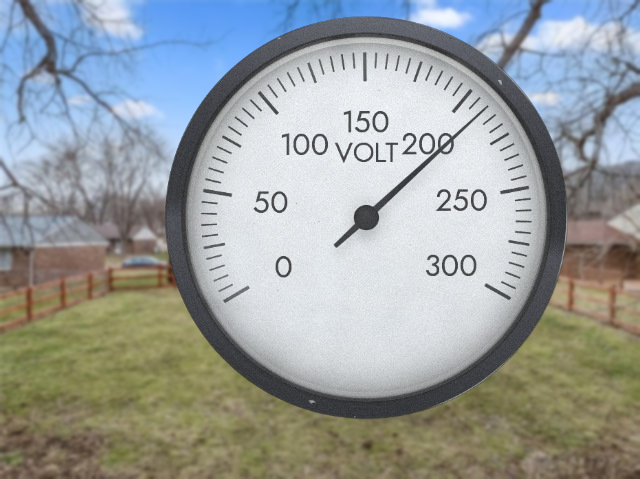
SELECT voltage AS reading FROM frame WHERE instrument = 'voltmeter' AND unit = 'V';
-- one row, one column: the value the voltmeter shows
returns 210 V
